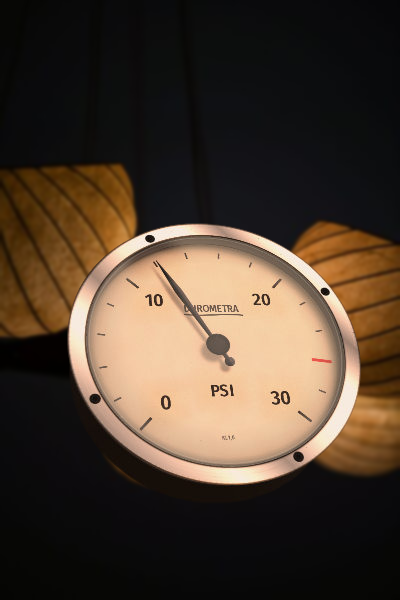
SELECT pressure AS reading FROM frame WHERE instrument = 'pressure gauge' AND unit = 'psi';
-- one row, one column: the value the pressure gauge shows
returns 12 psi
